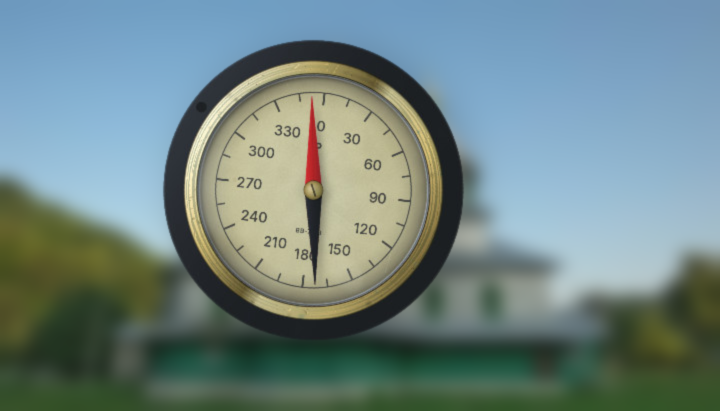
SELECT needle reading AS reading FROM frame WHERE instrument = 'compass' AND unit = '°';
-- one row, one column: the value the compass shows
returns 352.5 °
